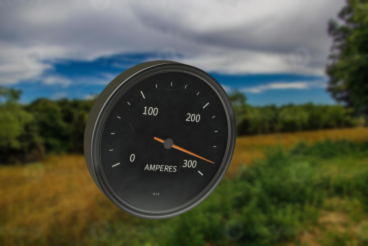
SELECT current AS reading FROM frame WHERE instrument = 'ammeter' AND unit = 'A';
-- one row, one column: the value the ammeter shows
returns 280 A
